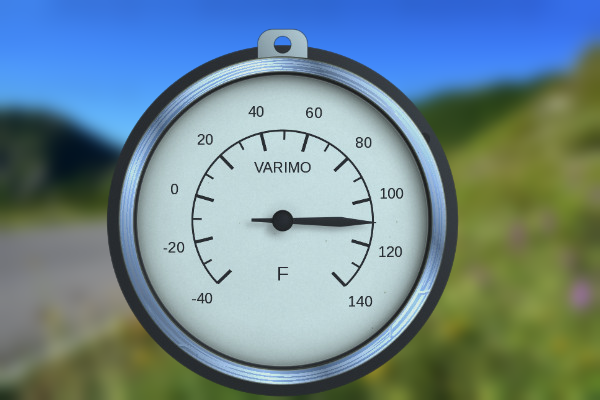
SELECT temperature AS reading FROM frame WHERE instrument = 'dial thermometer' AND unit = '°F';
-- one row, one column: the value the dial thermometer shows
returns 110 °F
